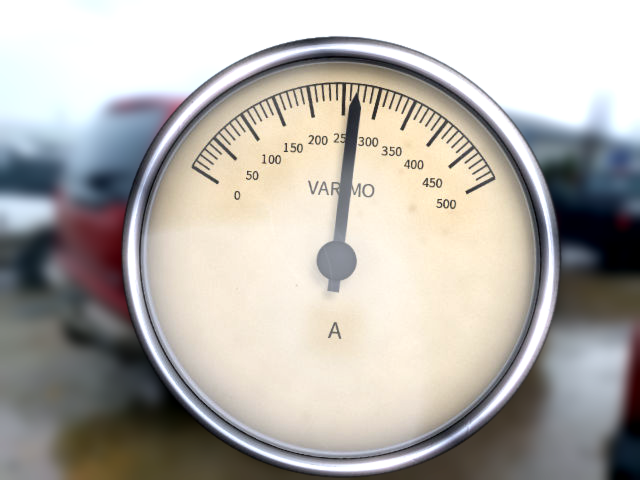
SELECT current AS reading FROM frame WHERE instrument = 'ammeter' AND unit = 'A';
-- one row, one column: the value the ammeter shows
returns 270 A
